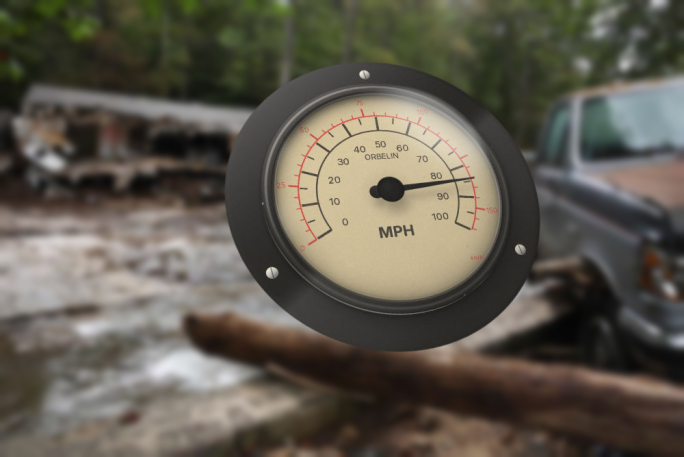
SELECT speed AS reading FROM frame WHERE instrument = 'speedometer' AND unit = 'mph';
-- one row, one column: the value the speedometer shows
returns 85 mph
